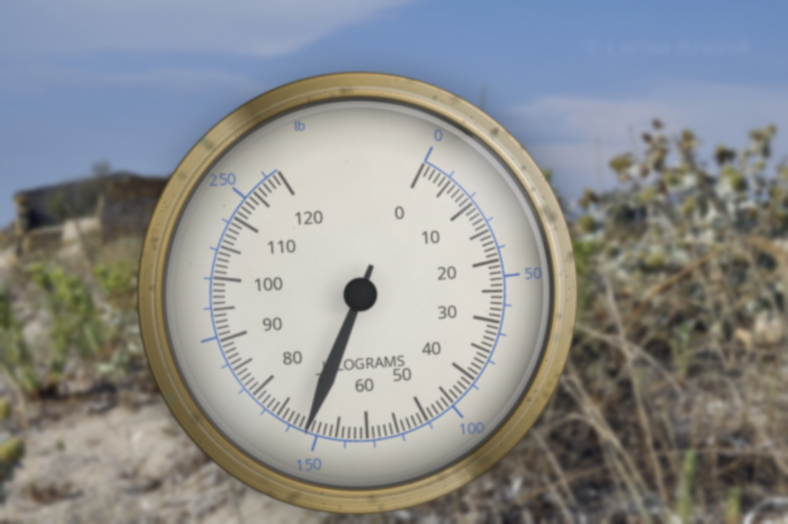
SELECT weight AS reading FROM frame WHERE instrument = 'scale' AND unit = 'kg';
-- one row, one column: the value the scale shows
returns 70 kg
